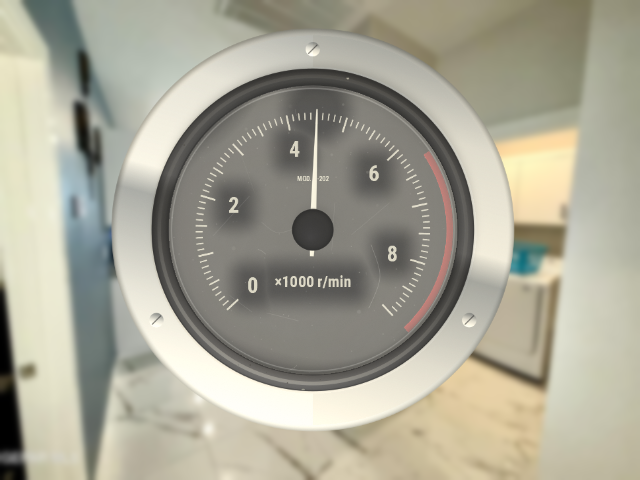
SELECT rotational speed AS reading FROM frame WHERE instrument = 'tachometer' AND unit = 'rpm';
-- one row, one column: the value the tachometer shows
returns 4500 rpm
